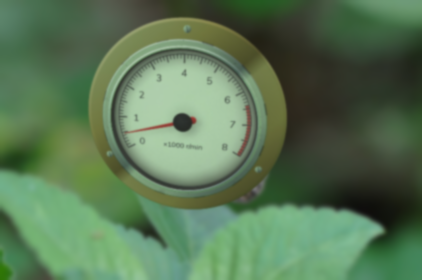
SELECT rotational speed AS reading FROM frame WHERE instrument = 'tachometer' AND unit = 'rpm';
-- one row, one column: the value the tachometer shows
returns 500 rpm
